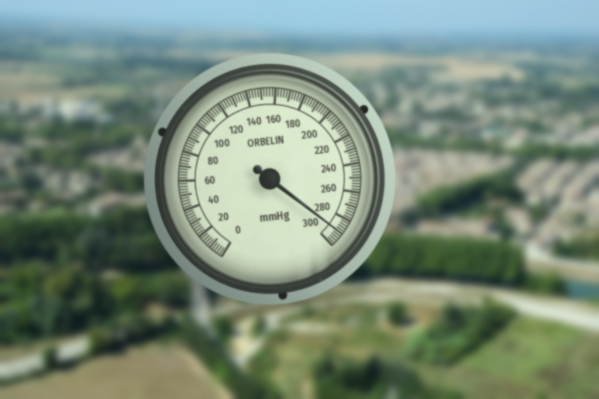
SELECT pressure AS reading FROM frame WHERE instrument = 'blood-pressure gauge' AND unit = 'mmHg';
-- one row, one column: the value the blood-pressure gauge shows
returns 290 mmHg
